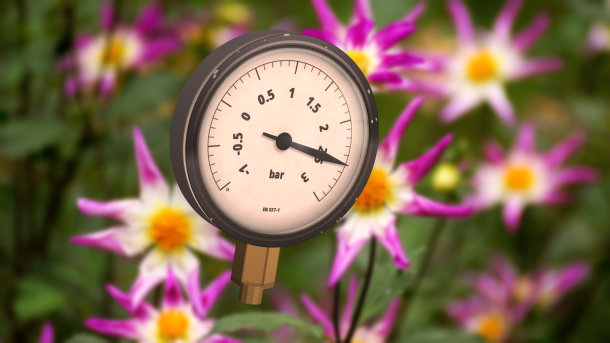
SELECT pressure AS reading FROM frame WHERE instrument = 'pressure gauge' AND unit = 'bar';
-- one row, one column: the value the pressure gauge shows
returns 2.5 bar
